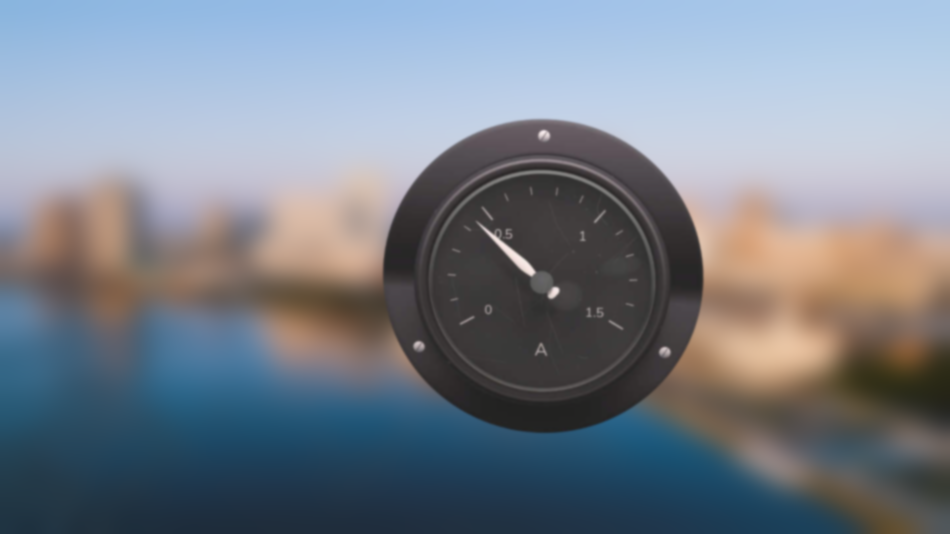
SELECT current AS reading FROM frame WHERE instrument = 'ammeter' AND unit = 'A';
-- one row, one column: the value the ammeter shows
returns 0.45 A
